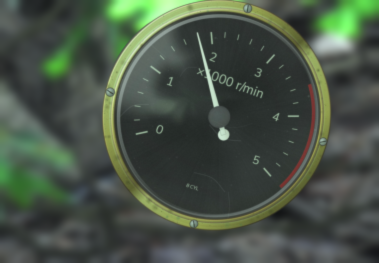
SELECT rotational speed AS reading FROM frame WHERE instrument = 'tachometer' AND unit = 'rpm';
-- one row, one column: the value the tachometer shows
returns 1800 rpm
